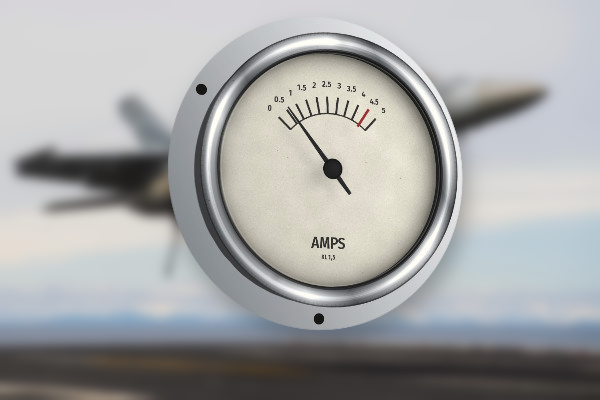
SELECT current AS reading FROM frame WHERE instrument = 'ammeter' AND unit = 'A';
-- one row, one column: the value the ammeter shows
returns 0.5 A
